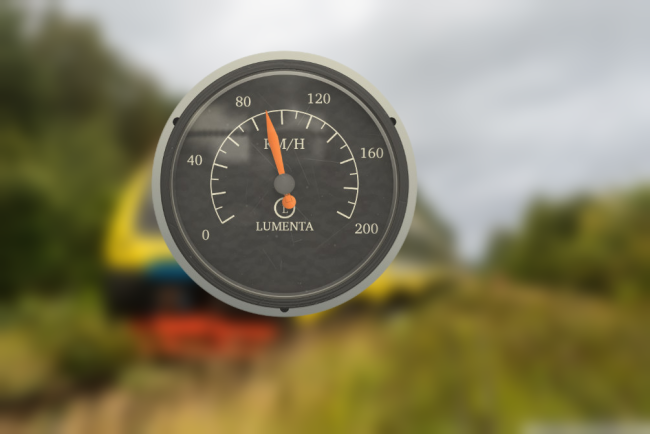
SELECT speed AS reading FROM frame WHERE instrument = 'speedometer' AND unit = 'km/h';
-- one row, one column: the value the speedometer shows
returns 90 km/h
